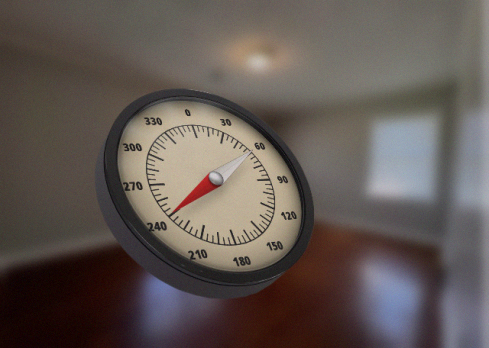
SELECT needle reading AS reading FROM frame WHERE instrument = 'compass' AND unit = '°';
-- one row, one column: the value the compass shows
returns 240 °
